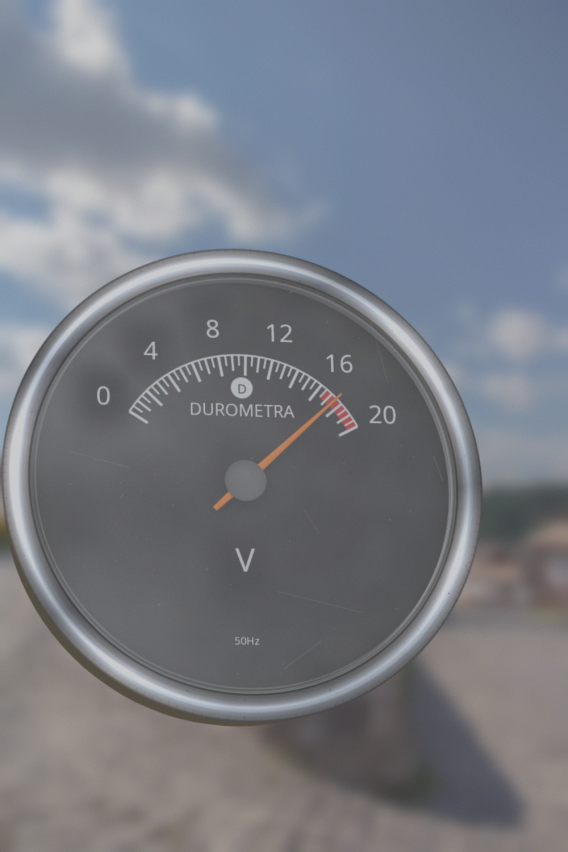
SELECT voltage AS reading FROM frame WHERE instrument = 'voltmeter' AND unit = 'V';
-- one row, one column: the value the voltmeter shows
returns 17.5 V
